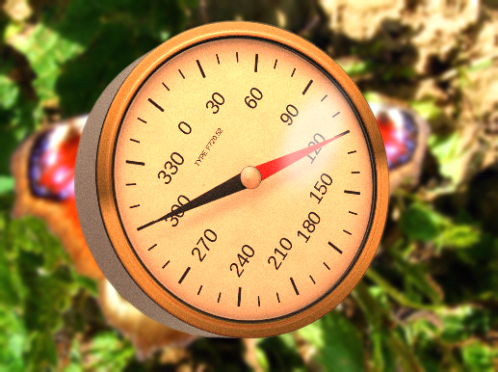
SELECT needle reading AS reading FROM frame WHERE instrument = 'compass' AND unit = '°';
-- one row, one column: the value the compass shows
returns 120 °
